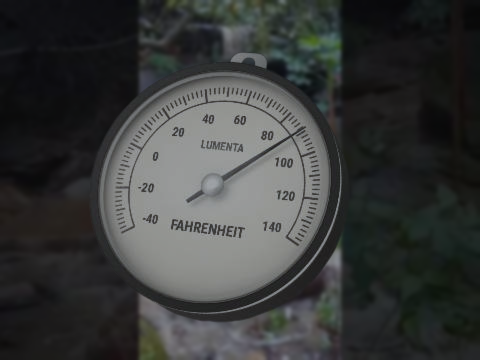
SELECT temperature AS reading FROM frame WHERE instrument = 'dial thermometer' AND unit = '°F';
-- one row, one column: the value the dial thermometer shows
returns 90 °F
